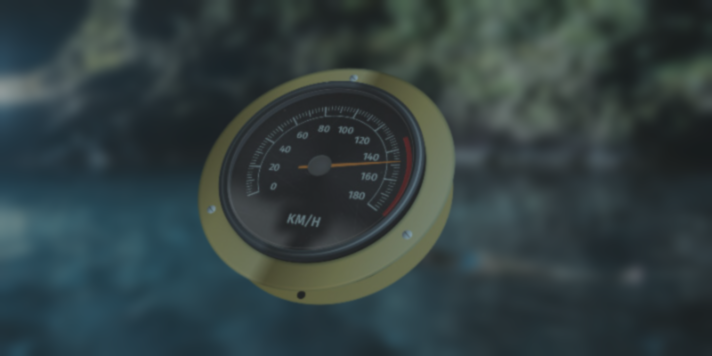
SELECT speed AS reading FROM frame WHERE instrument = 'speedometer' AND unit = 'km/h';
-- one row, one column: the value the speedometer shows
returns 150 km/h
